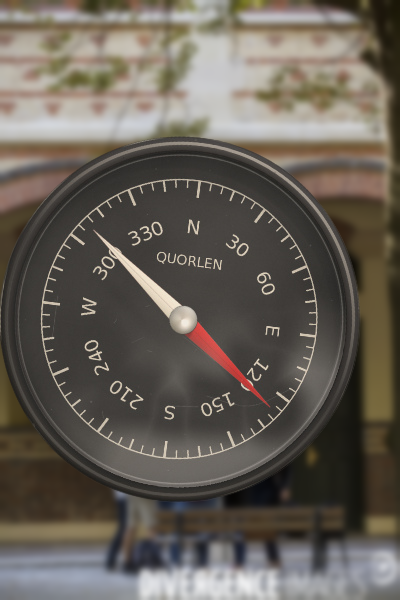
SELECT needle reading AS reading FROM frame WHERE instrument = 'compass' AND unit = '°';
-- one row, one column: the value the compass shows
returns 127.5 °
